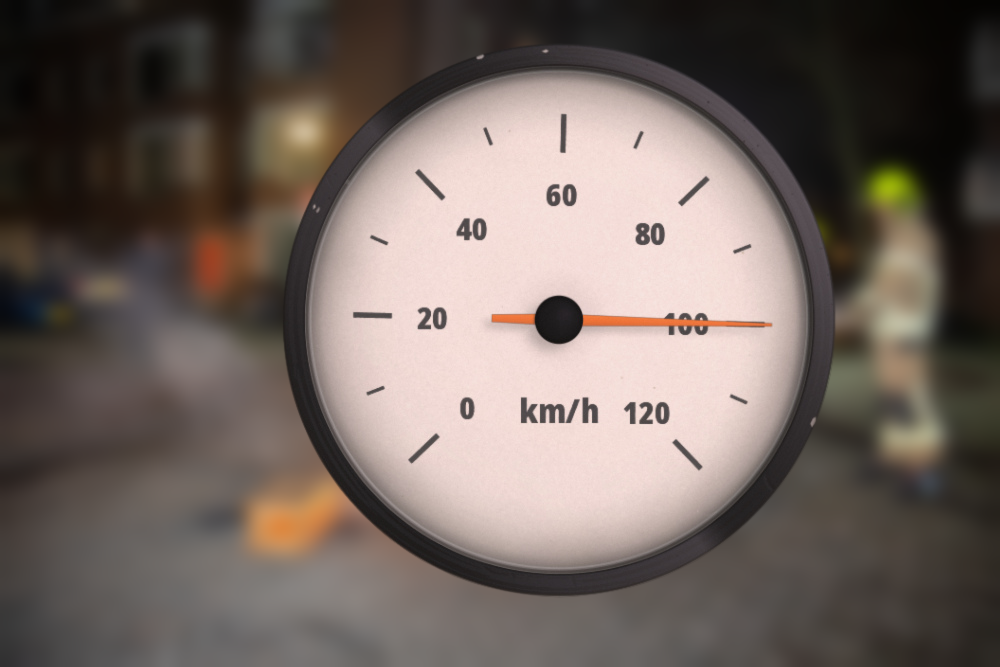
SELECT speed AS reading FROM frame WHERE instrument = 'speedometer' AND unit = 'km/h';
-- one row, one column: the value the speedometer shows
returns 100 km/h
